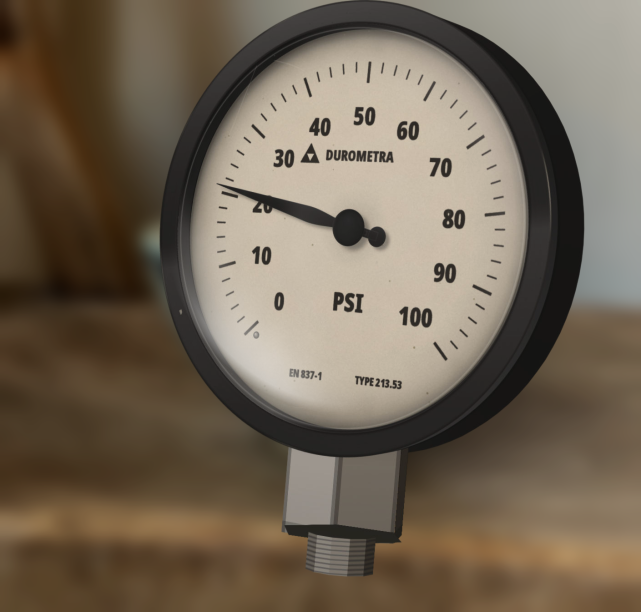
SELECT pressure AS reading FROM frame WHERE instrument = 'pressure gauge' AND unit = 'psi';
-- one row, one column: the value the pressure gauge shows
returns 21 psi
